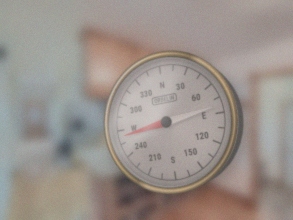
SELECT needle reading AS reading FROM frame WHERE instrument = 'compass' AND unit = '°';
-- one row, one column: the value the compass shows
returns 262.5 °
